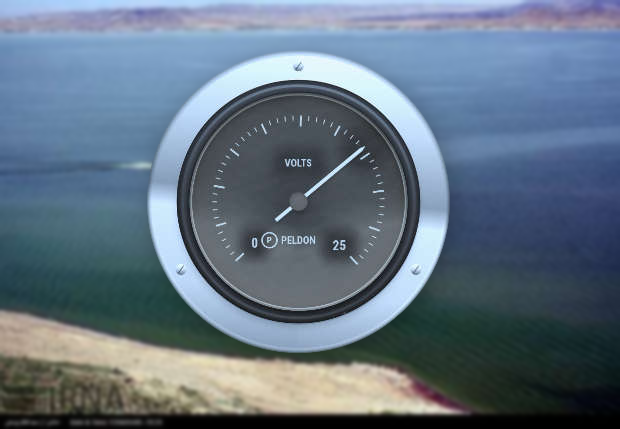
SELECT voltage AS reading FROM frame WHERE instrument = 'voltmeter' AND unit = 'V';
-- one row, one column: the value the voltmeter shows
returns 17 V
